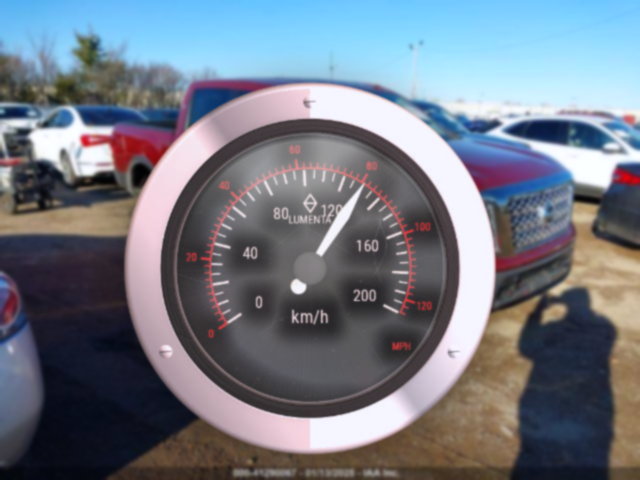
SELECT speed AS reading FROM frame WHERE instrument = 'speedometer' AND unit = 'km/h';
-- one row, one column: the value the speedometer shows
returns 130 km/h
